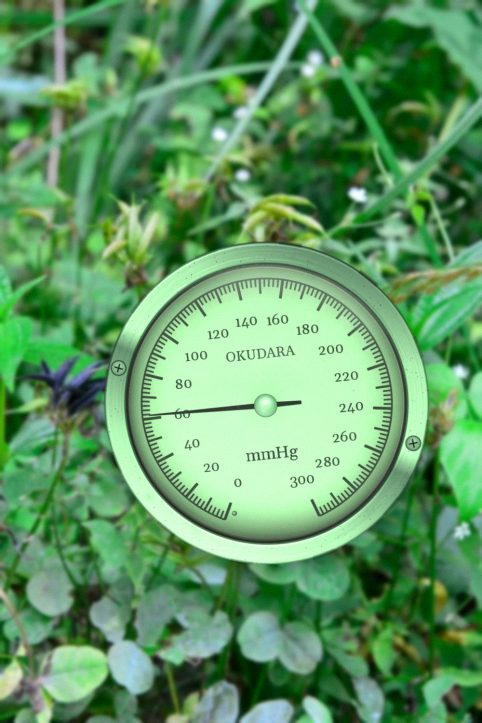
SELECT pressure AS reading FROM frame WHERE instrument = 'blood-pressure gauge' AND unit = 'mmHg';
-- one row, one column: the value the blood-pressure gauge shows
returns 62 mmHg
